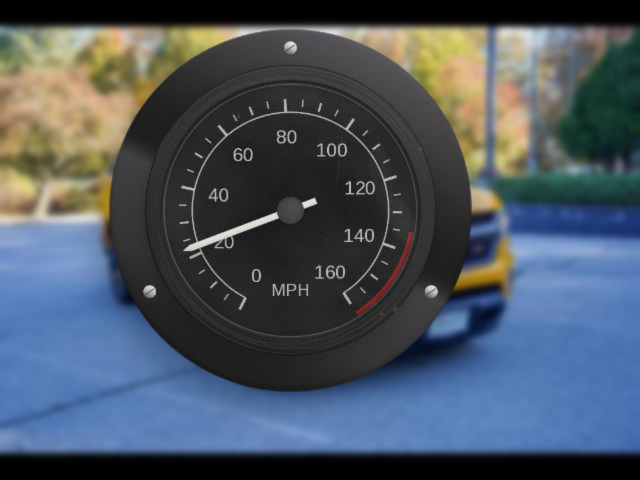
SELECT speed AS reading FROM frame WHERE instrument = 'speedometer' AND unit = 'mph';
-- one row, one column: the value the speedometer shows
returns 22.5 mph
